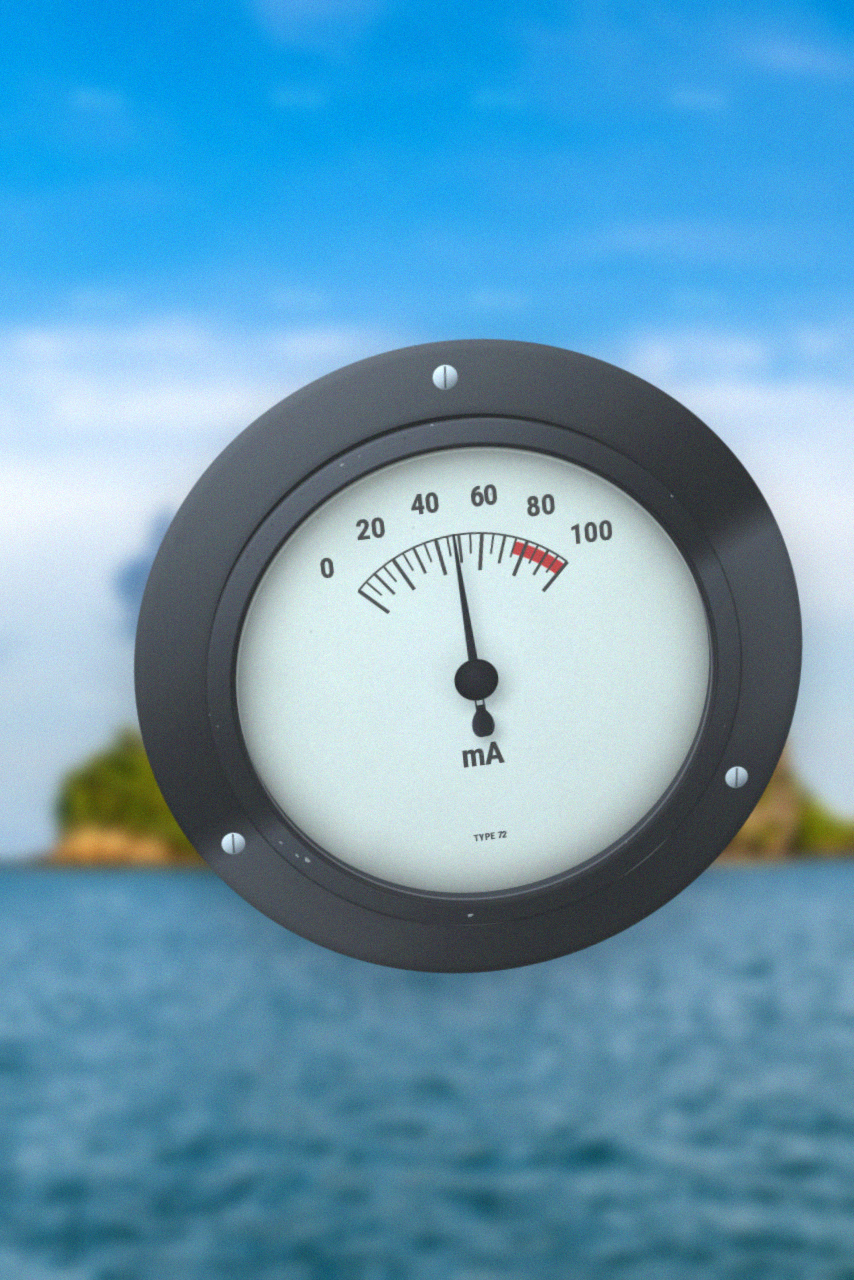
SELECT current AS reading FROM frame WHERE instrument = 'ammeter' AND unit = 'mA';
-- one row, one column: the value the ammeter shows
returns 47.5 mA
